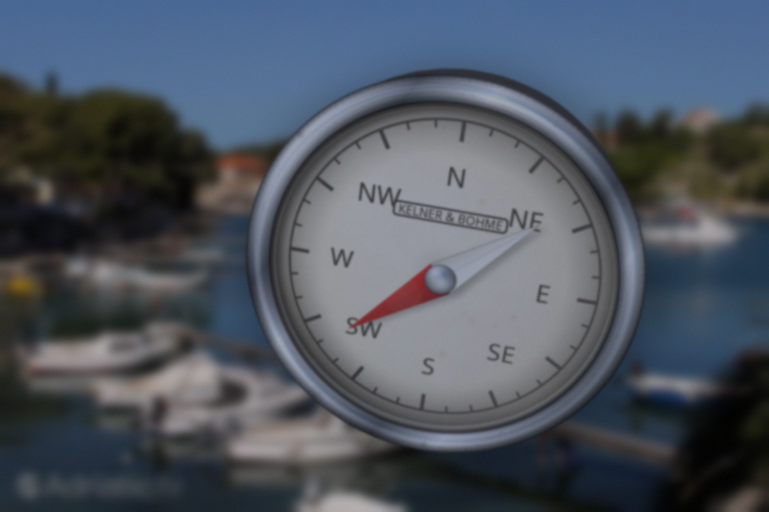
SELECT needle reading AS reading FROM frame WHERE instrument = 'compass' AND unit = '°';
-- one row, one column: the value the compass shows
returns 230 °
